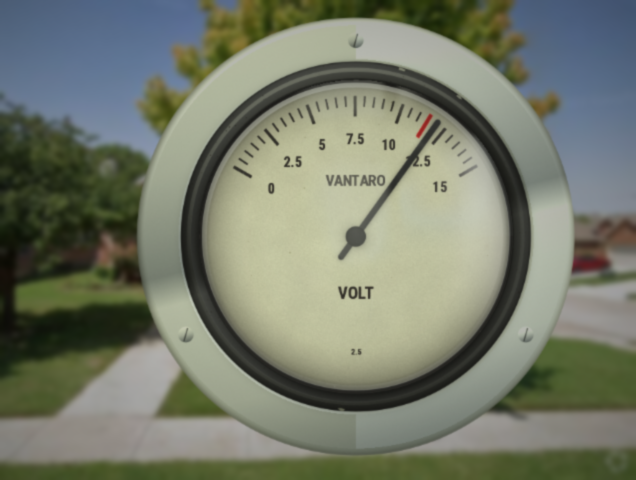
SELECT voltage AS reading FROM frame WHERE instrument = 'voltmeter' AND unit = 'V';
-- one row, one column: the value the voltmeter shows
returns 12 V
